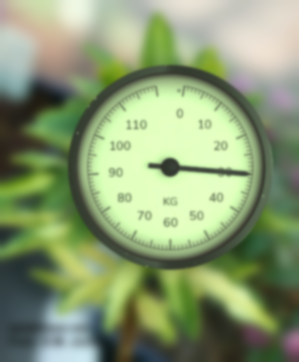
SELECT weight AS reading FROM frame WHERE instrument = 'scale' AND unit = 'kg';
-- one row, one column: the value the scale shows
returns 30 kg
